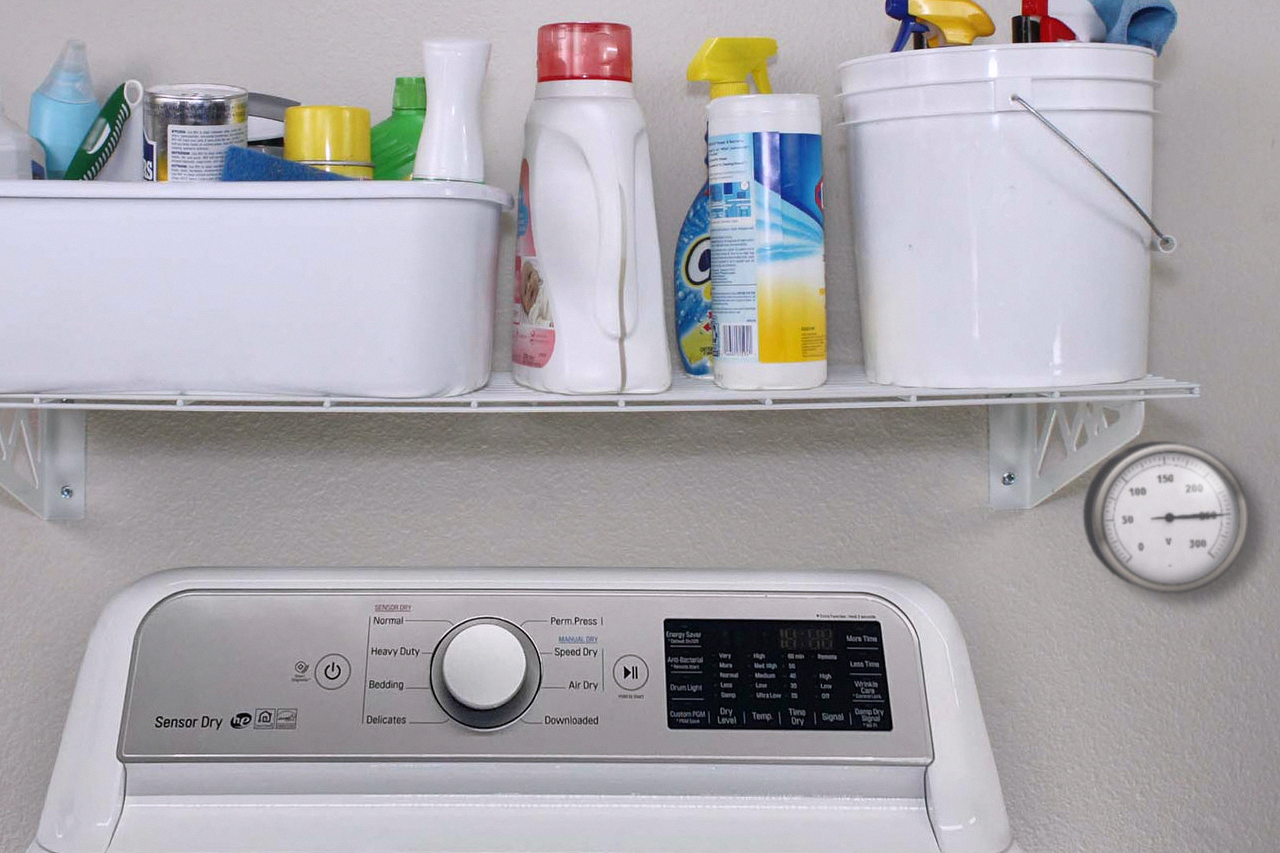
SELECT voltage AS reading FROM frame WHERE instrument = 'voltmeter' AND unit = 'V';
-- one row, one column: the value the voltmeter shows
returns 250 V
